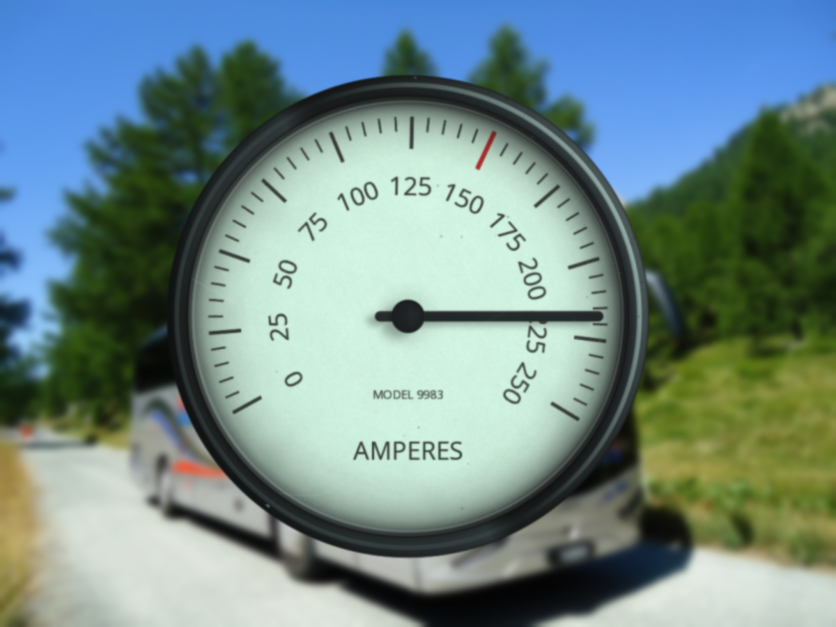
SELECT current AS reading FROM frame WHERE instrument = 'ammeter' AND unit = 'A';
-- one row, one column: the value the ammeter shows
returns 217.5 A
